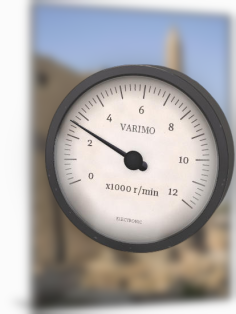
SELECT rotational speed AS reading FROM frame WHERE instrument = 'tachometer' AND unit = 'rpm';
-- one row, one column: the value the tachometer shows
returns 2600 rpm
